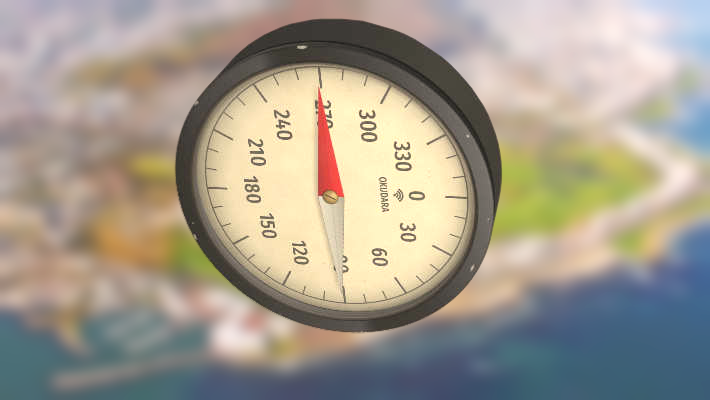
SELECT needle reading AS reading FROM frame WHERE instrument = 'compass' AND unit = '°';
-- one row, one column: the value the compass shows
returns 270 °
